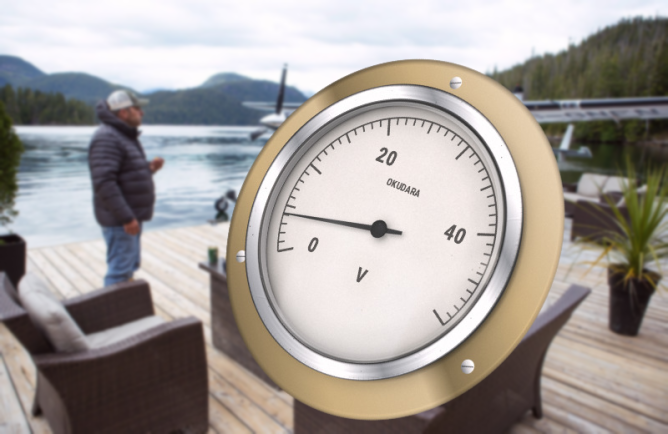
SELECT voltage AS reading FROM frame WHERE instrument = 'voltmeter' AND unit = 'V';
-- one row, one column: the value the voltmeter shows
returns 4 V
